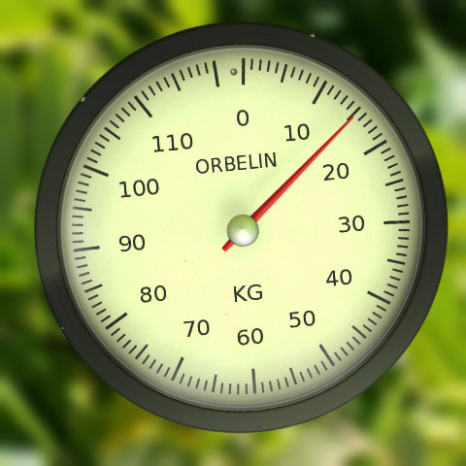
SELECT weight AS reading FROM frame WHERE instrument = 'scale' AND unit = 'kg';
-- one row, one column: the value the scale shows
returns 15 kg
